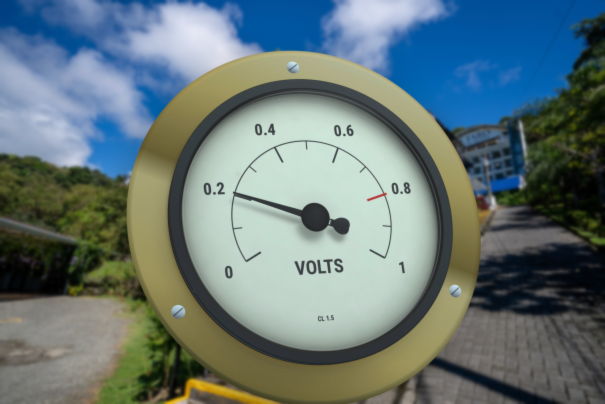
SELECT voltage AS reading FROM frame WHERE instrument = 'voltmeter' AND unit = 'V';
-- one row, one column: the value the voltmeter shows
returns 0.2 V
